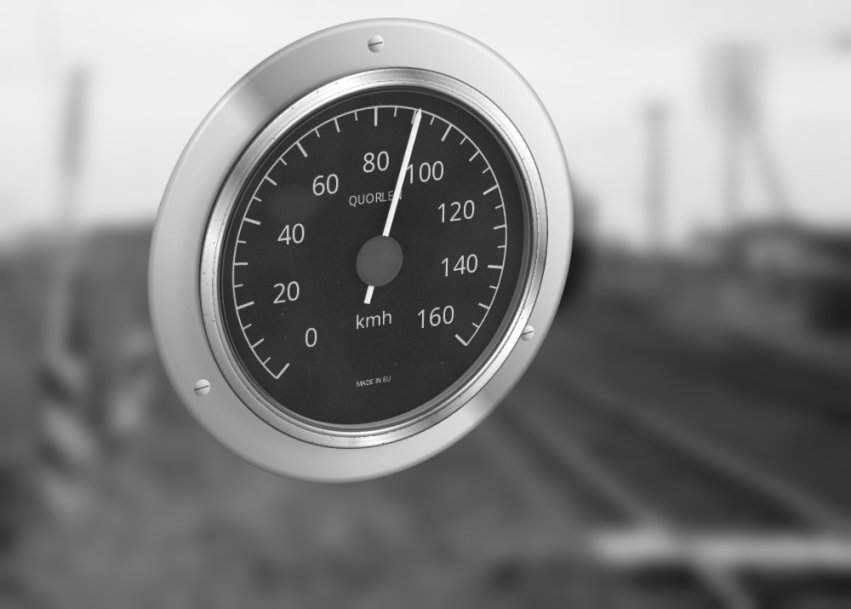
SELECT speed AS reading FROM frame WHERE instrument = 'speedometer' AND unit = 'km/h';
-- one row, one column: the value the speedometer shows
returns 90 km/h
